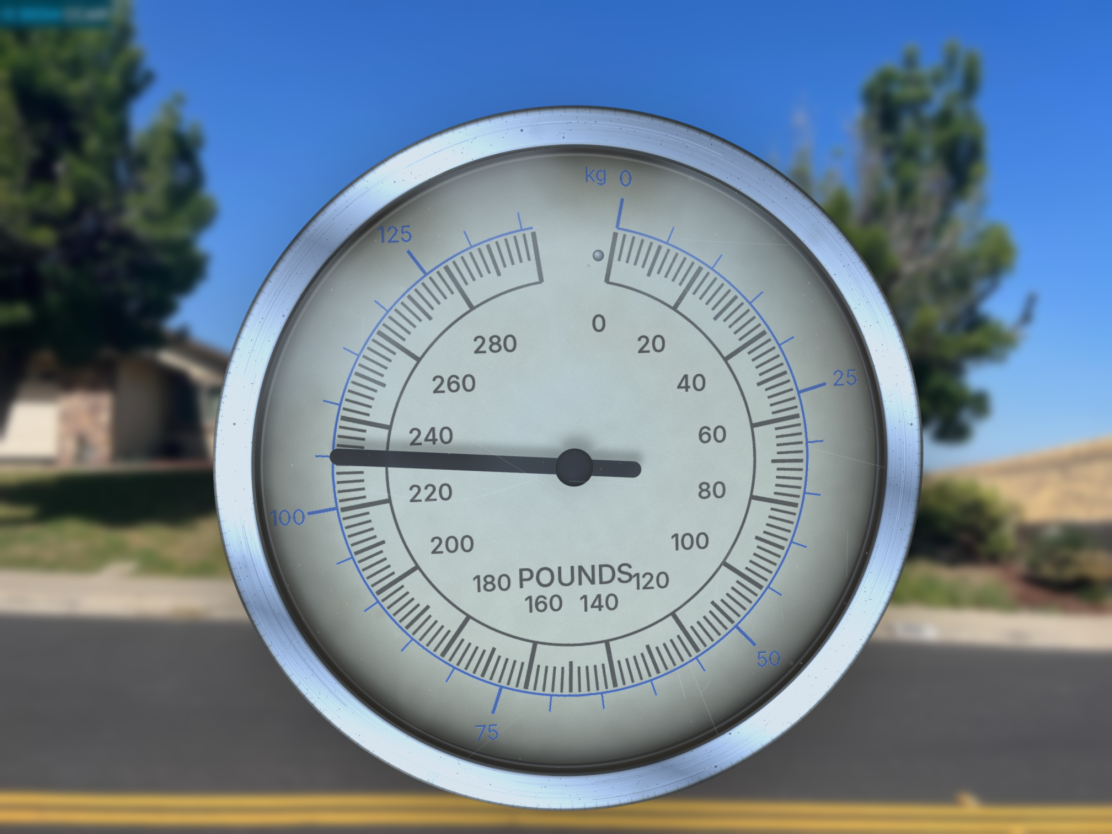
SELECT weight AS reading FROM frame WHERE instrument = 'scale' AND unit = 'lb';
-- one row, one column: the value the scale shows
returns 232 lb
